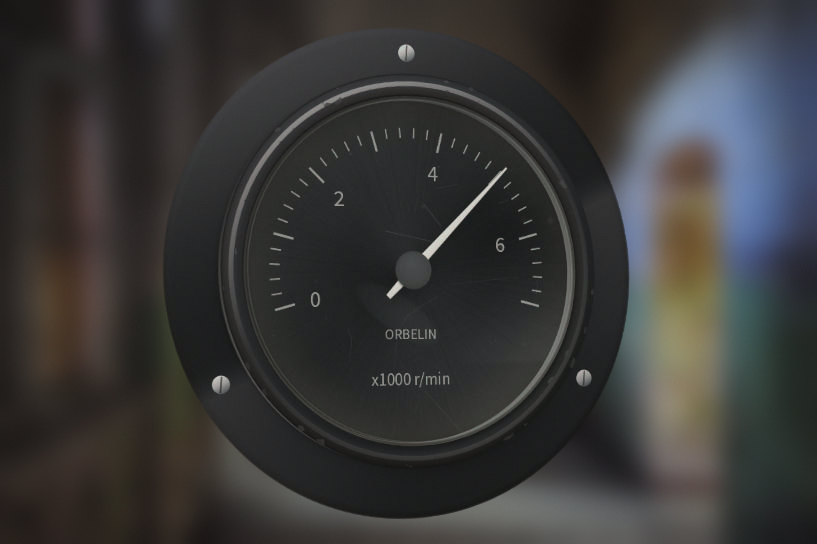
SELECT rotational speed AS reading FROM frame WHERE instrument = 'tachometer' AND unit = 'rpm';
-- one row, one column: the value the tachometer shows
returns 5000 rpm
